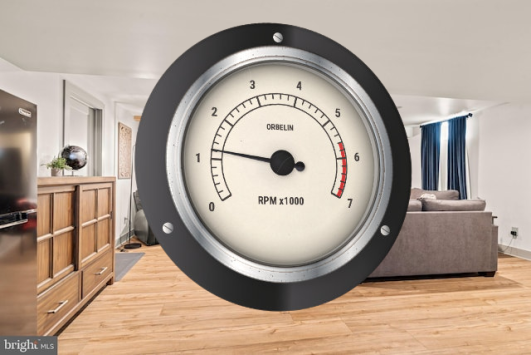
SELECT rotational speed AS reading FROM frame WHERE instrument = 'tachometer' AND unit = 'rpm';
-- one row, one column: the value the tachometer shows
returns 1200 rpm
